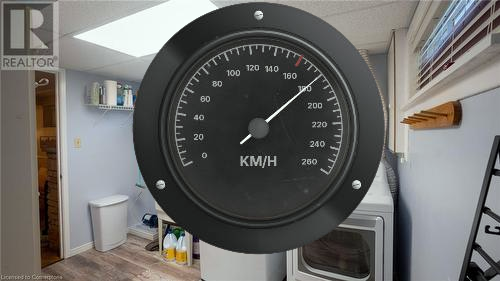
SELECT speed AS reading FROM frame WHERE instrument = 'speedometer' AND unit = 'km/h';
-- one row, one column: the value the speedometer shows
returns 180 km/h
